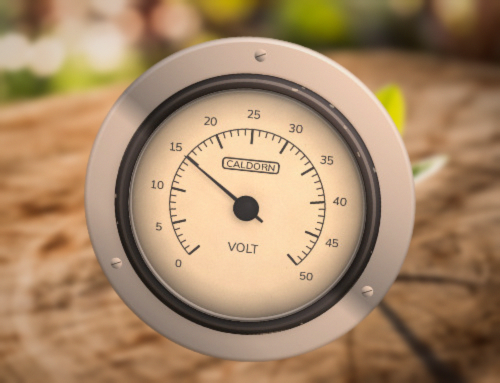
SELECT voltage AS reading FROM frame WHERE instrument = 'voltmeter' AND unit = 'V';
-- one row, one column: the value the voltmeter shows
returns 15 V
